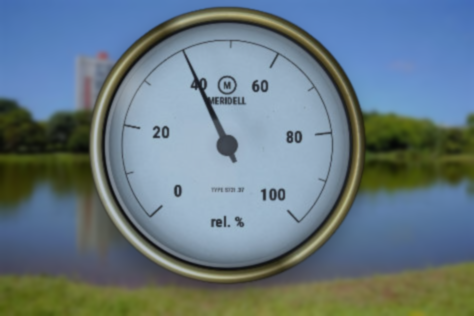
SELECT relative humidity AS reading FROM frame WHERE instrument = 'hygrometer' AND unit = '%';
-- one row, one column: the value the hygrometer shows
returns 40 %
